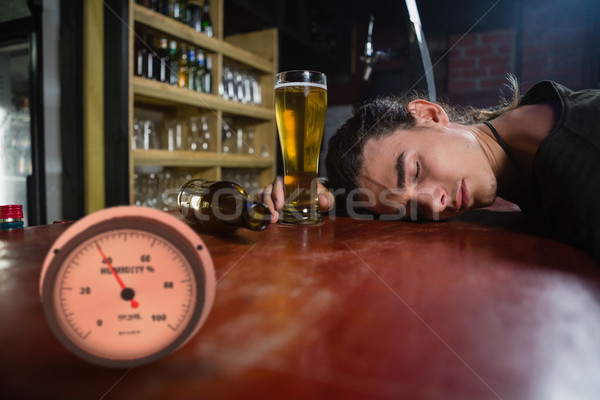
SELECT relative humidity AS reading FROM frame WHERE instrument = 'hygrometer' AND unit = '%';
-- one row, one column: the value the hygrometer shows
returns 40 %
